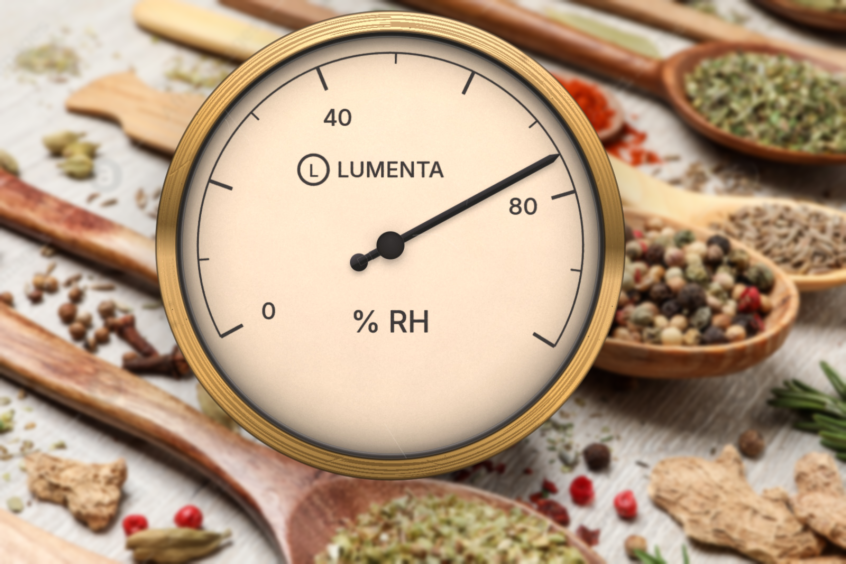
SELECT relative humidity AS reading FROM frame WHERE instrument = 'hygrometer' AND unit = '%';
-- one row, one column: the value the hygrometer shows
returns 75 %
